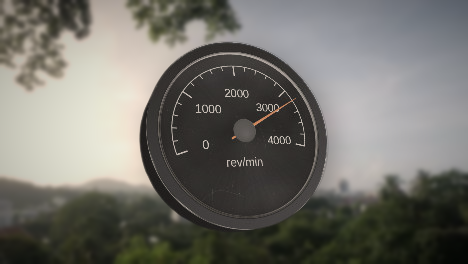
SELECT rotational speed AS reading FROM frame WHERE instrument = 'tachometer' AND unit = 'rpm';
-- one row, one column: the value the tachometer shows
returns 3200 rpm
